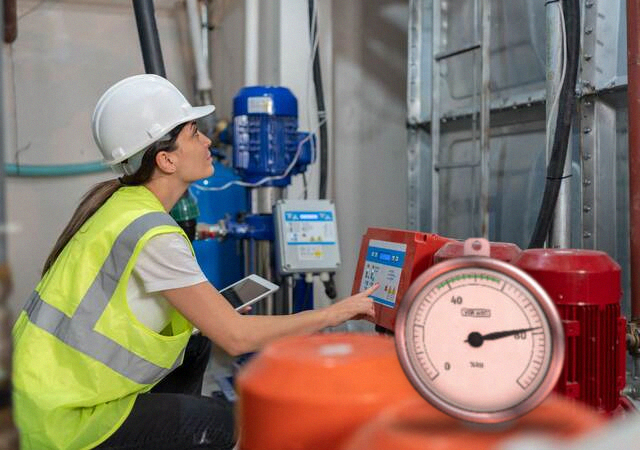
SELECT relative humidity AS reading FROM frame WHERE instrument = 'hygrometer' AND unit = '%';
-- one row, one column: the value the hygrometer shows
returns 78 %
